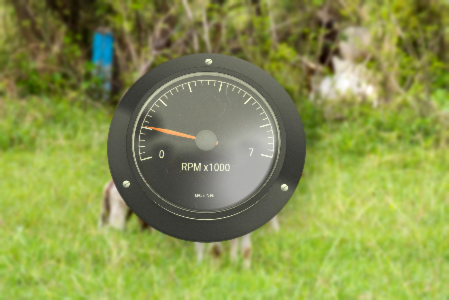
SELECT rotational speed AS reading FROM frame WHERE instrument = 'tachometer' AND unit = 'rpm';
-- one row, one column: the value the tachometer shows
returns 1000 rpm
